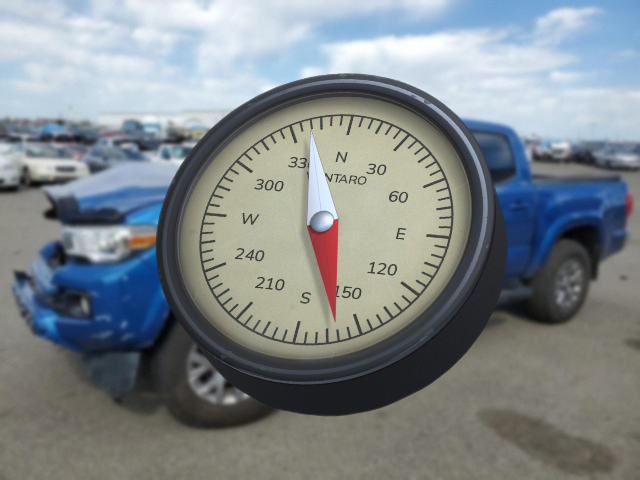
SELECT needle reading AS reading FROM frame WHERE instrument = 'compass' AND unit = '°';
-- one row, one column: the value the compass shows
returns 160 °
